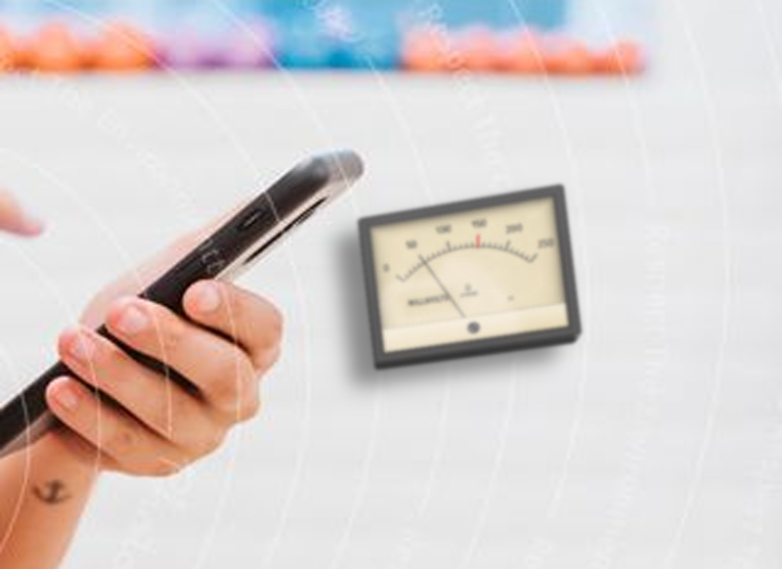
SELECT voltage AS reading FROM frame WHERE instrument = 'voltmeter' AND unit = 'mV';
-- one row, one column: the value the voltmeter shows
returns 50 mV
